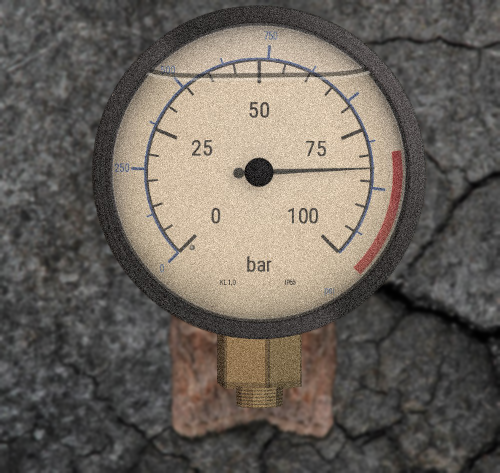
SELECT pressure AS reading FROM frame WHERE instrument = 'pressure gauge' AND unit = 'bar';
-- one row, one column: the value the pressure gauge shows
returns 82.5 bar
